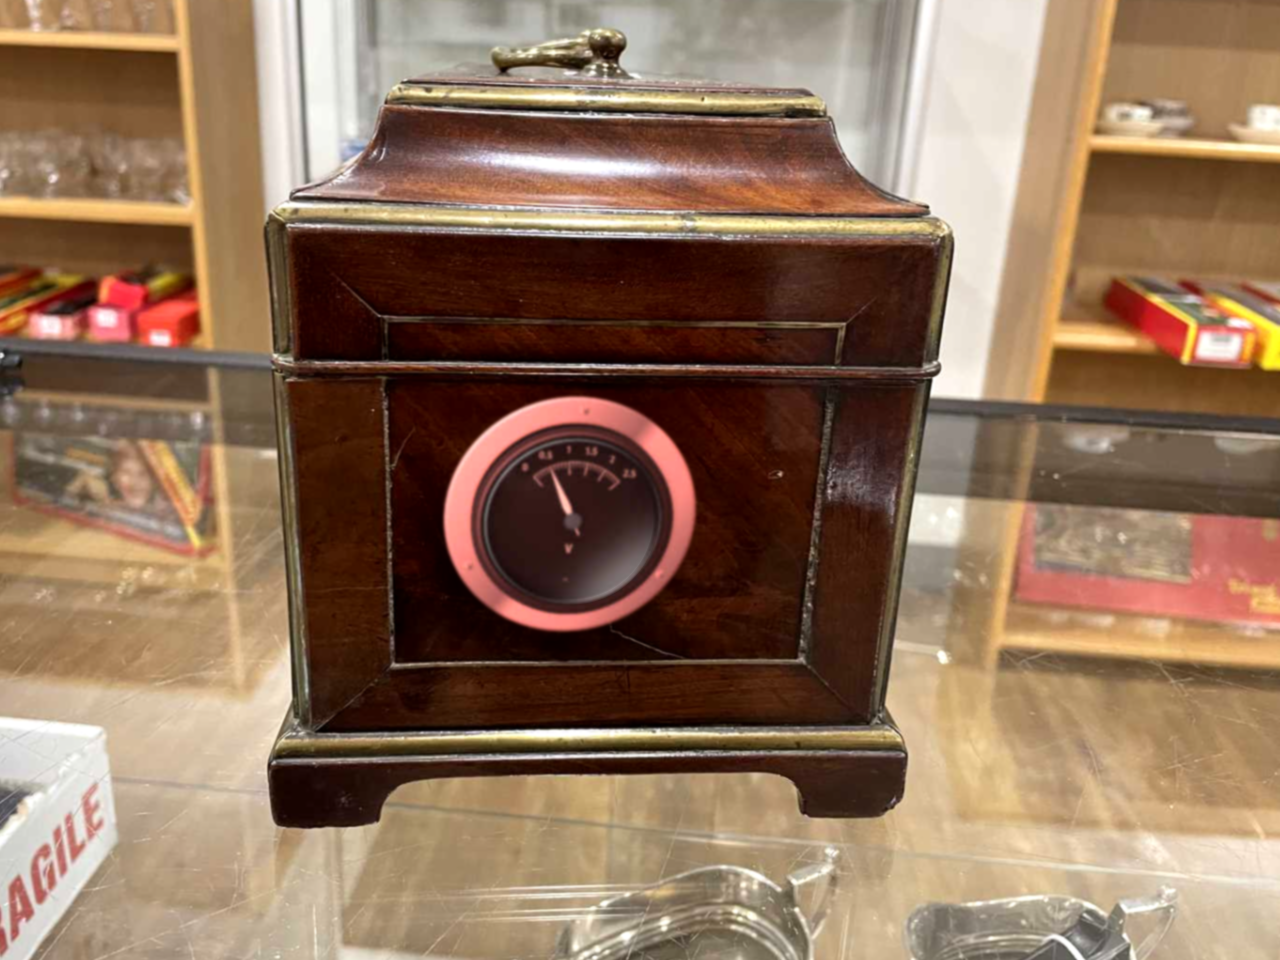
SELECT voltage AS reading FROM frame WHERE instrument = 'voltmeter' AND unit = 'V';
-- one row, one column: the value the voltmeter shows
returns 0.5 V
